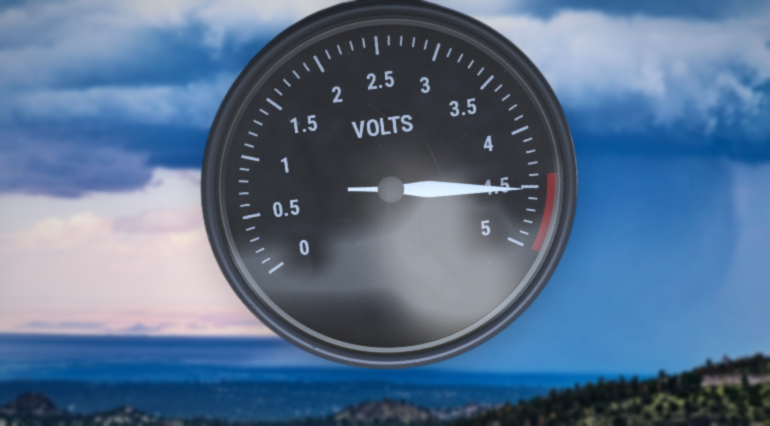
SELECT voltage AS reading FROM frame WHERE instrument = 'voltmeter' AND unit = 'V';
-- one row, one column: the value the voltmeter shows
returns 4.5 V
